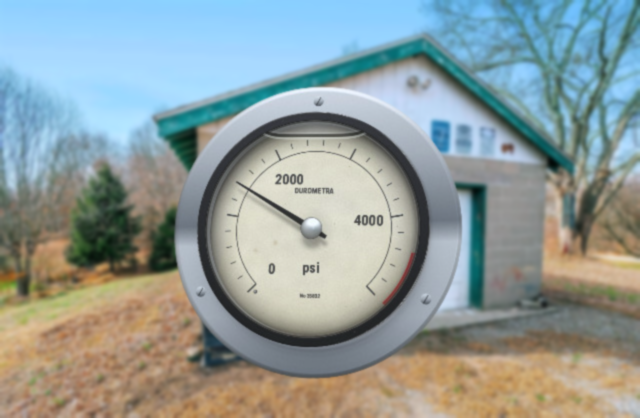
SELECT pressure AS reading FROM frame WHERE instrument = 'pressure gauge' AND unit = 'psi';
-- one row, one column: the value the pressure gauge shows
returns 1400 psi
